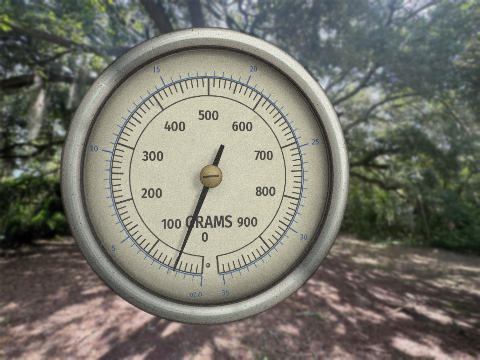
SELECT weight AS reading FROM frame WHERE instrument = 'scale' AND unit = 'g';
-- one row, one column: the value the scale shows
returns 50 g
